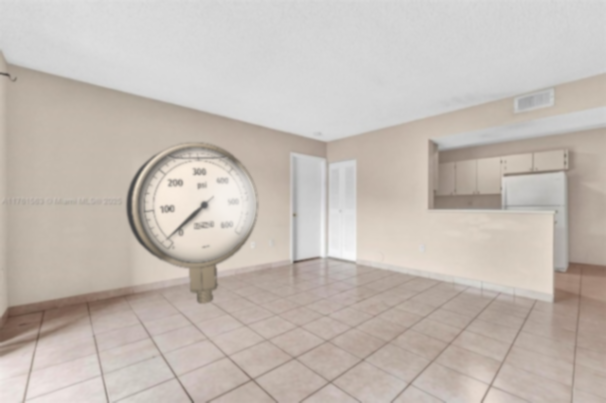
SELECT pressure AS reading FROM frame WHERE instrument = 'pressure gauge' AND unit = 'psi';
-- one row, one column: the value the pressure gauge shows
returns 20 psi
